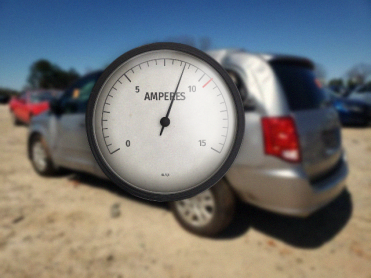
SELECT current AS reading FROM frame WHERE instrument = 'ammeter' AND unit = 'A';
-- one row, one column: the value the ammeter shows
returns 8.75 A
